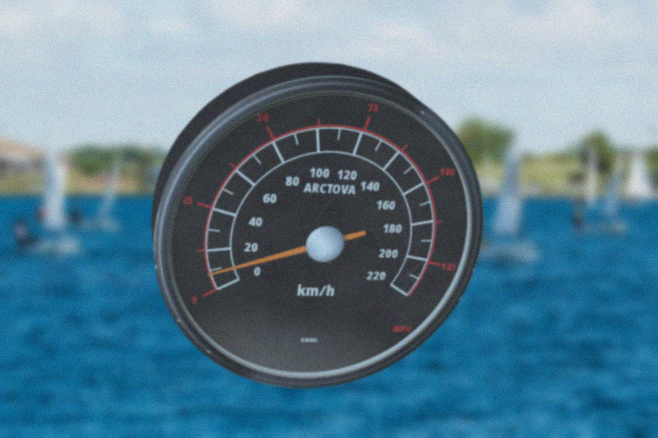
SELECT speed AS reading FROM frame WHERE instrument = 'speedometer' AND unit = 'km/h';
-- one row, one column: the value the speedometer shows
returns 10 km/h
